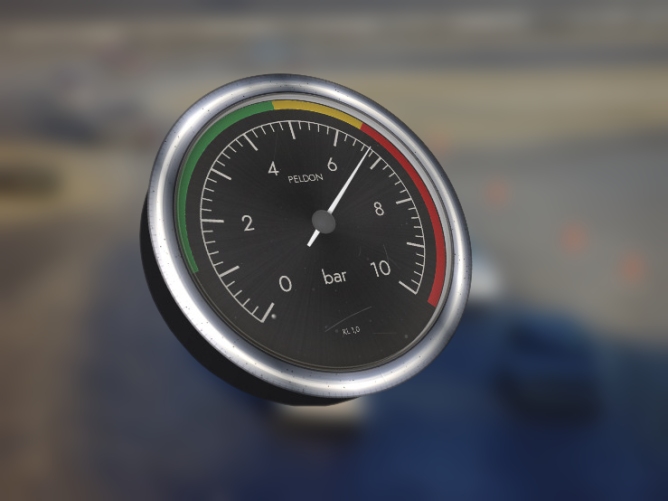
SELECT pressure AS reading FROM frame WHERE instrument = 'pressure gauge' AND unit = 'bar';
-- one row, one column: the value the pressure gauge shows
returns 6.7 bar
